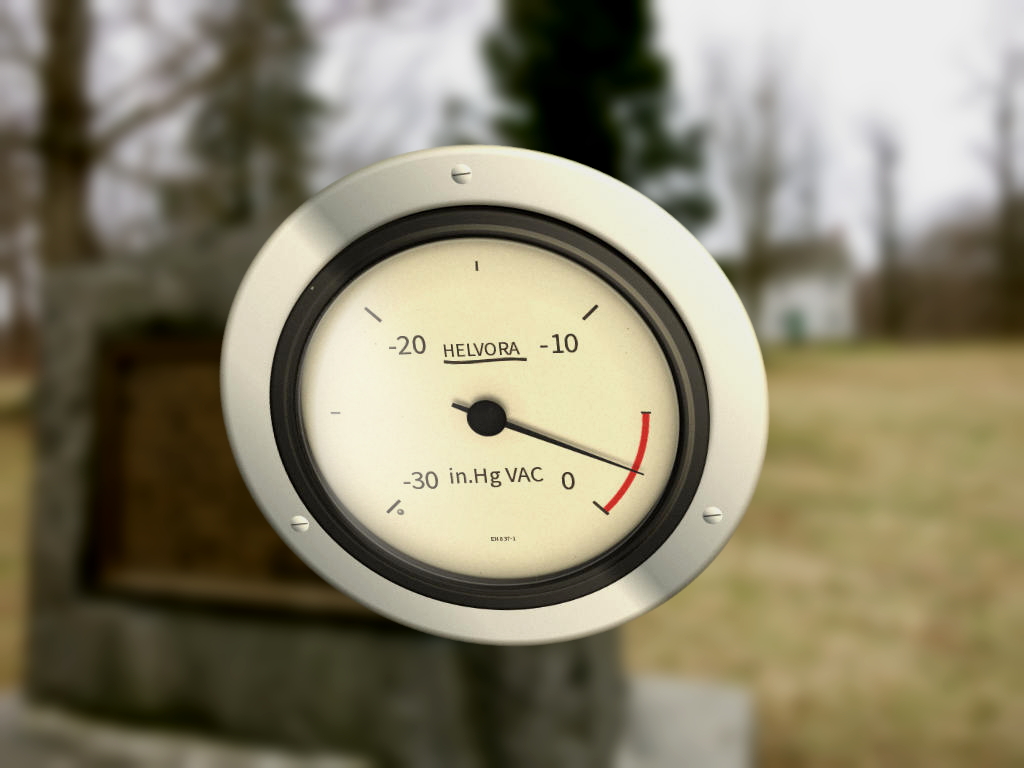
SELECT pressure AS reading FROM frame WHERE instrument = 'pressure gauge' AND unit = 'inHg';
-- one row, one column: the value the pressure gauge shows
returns -2.5 inHg
